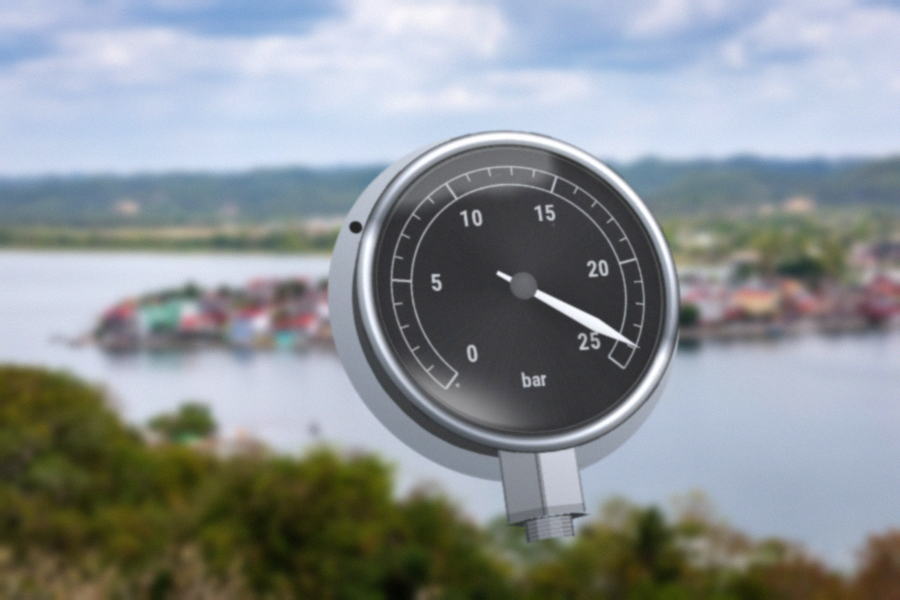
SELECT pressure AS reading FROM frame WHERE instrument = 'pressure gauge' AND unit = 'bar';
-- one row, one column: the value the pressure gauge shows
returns 24 bar
